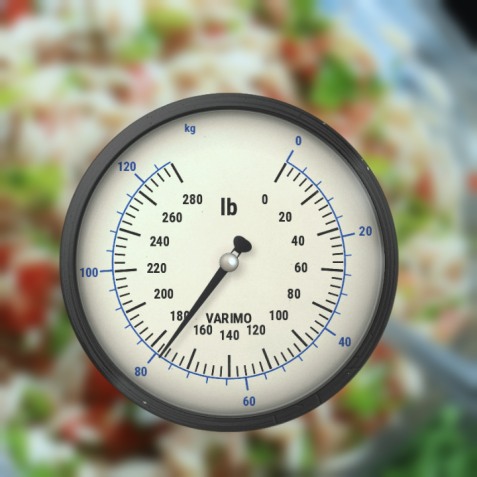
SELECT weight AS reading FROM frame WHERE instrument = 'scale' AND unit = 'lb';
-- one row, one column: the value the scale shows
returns 174 lb
